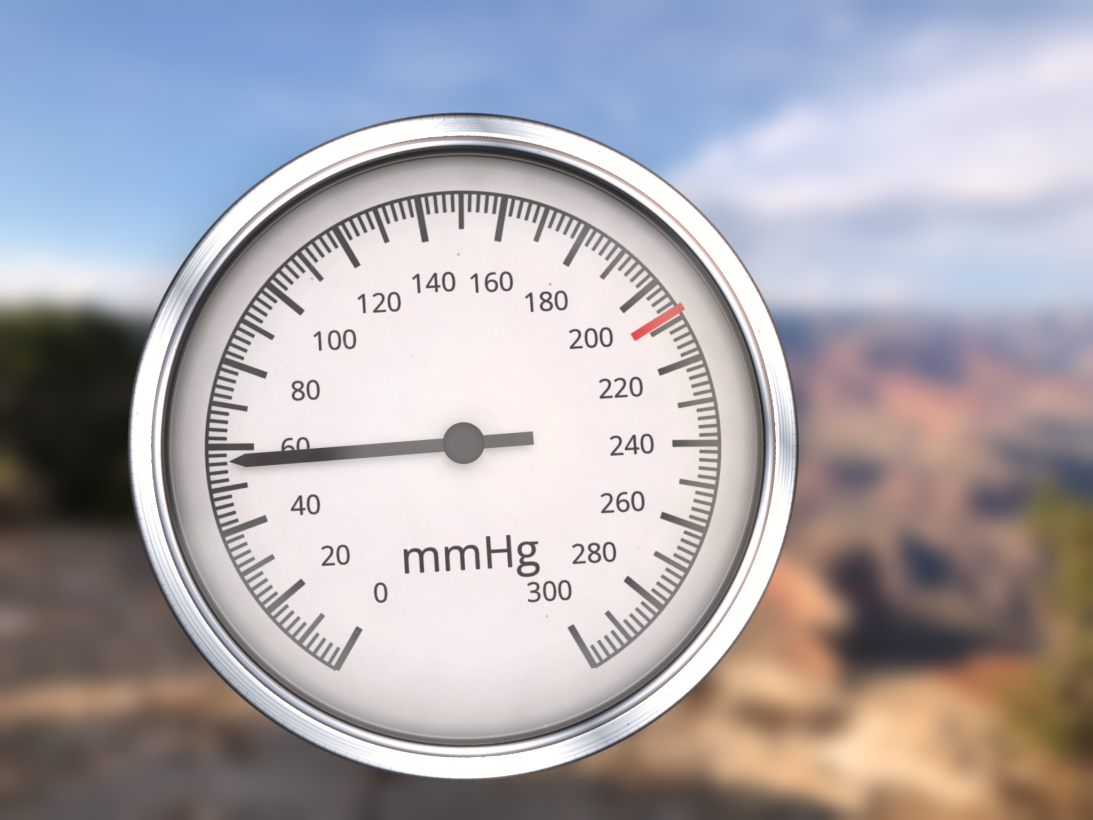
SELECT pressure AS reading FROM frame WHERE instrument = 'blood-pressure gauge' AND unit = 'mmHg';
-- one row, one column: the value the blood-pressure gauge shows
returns 56 mmHg
